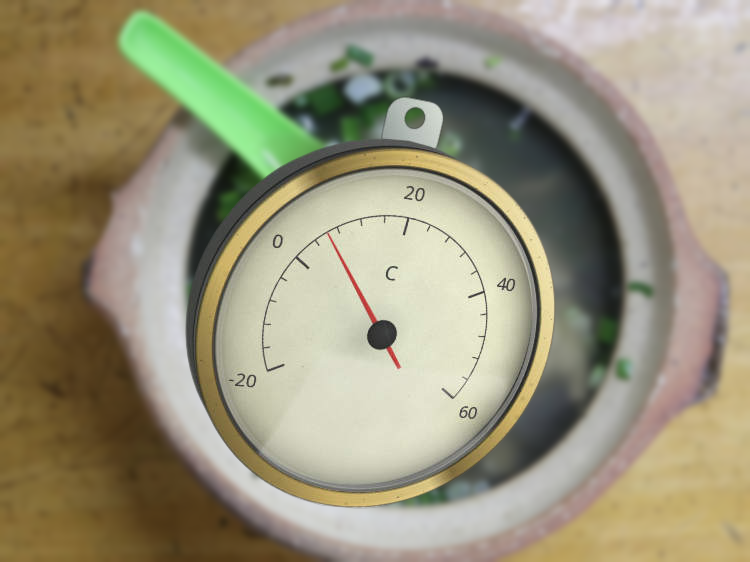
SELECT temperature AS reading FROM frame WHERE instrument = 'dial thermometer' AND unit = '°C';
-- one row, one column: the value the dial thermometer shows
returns 6 °C
